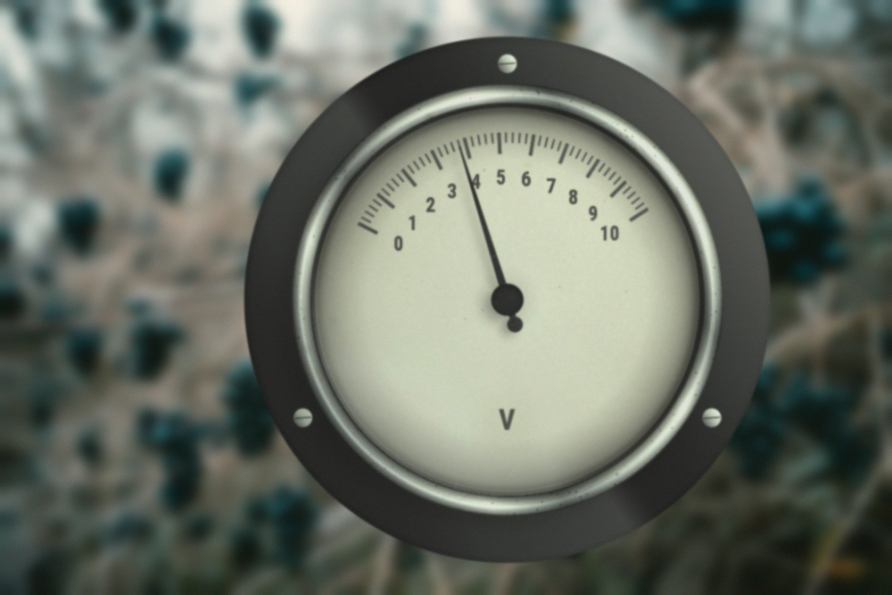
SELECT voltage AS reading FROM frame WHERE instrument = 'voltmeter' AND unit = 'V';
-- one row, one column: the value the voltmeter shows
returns 3.8 V
